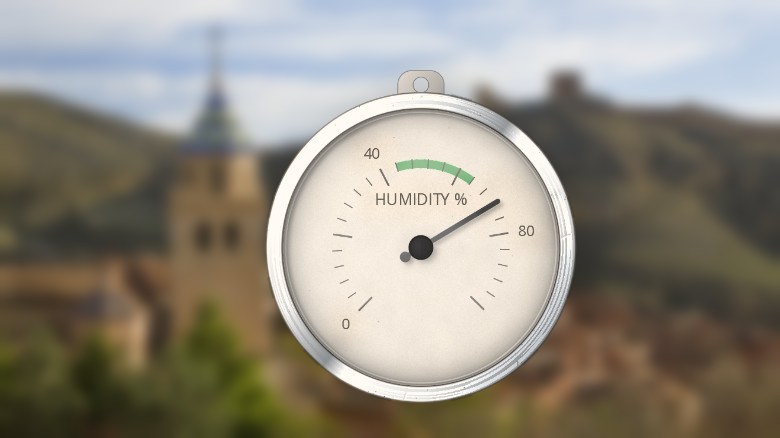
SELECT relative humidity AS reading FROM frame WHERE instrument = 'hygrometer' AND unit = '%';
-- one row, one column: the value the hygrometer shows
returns 72 %
